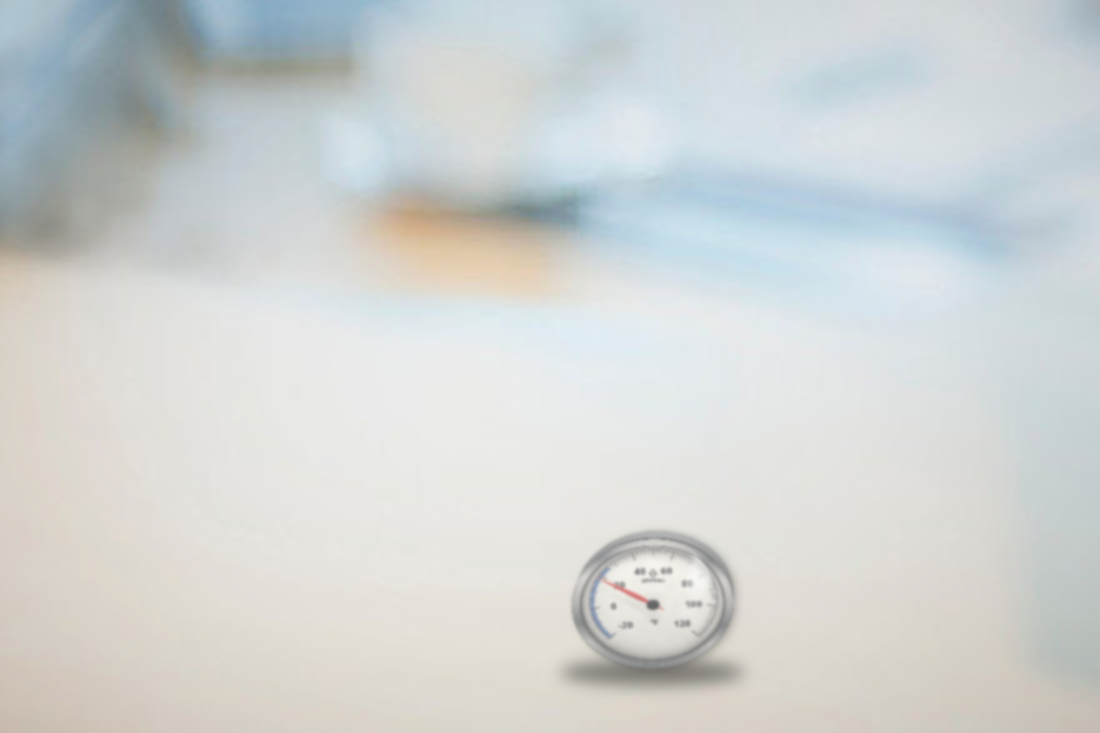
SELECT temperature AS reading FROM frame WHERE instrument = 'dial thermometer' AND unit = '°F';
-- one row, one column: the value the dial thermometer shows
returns 20 °F
